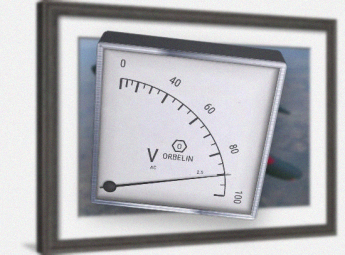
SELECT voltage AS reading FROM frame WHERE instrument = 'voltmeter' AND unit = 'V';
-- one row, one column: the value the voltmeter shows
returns 90 V
